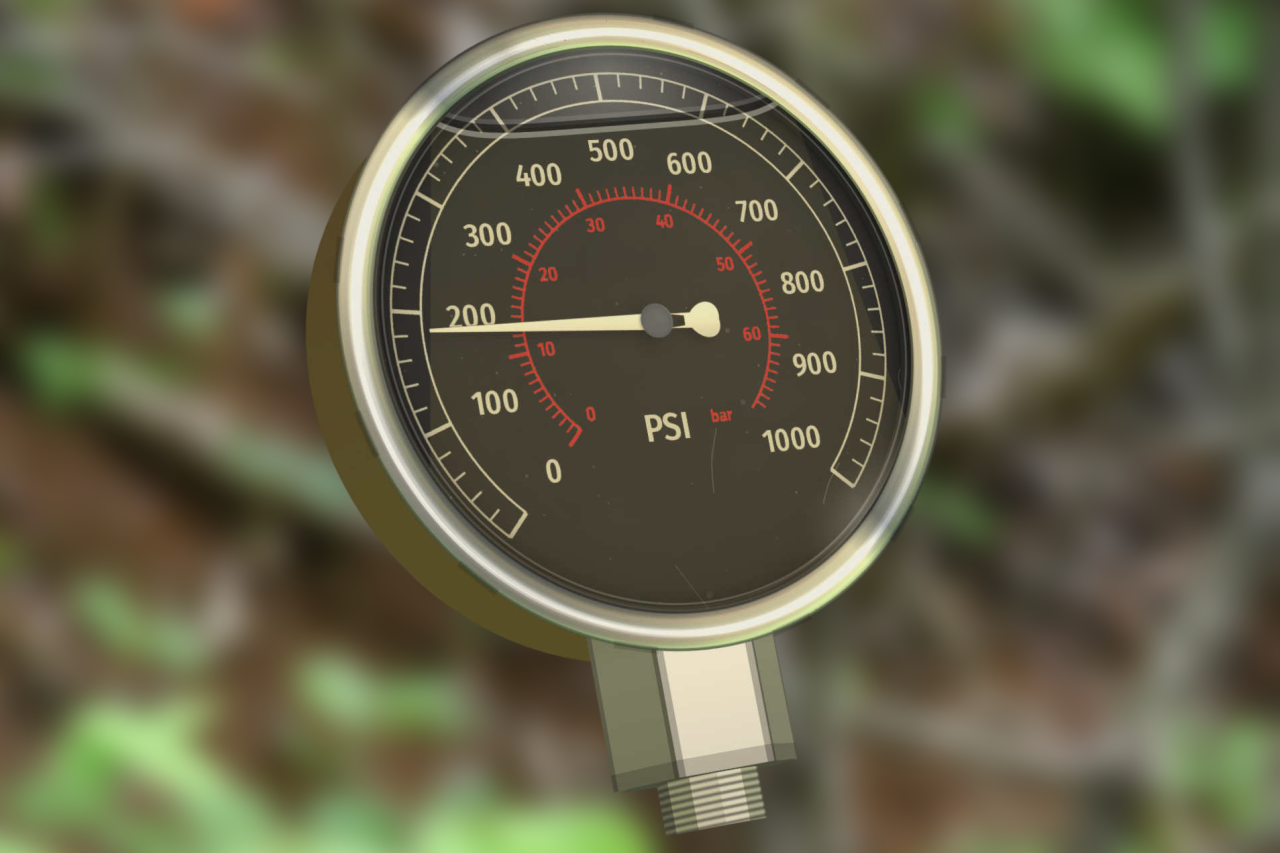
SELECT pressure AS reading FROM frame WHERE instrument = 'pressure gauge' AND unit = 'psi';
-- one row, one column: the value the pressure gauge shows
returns 180 psi
